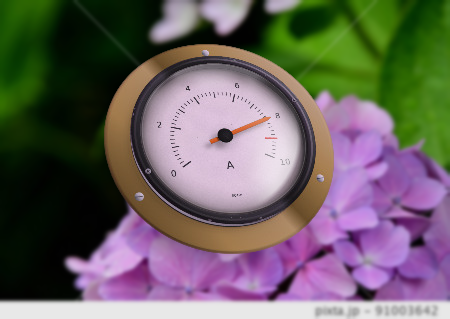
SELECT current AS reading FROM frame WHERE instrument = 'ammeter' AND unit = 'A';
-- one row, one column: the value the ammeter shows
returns 8 A
